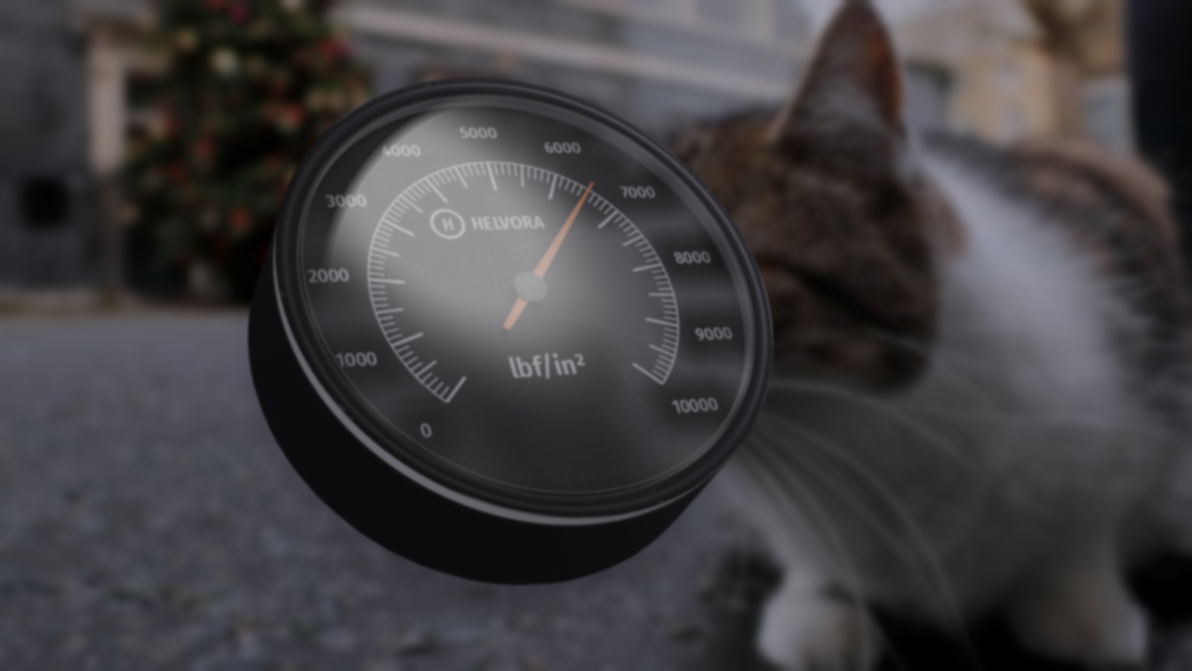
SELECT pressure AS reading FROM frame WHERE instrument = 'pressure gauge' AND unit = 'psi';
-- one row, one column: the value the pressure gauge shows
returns 6500 psi
